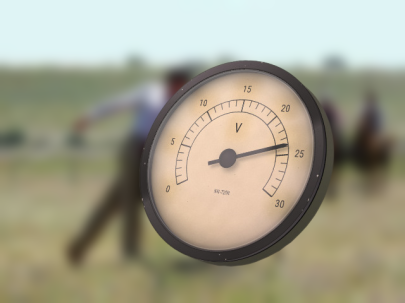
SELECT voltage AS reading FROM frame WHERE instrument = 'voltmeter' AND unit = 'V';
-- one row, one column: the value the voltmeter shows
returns 24 V
